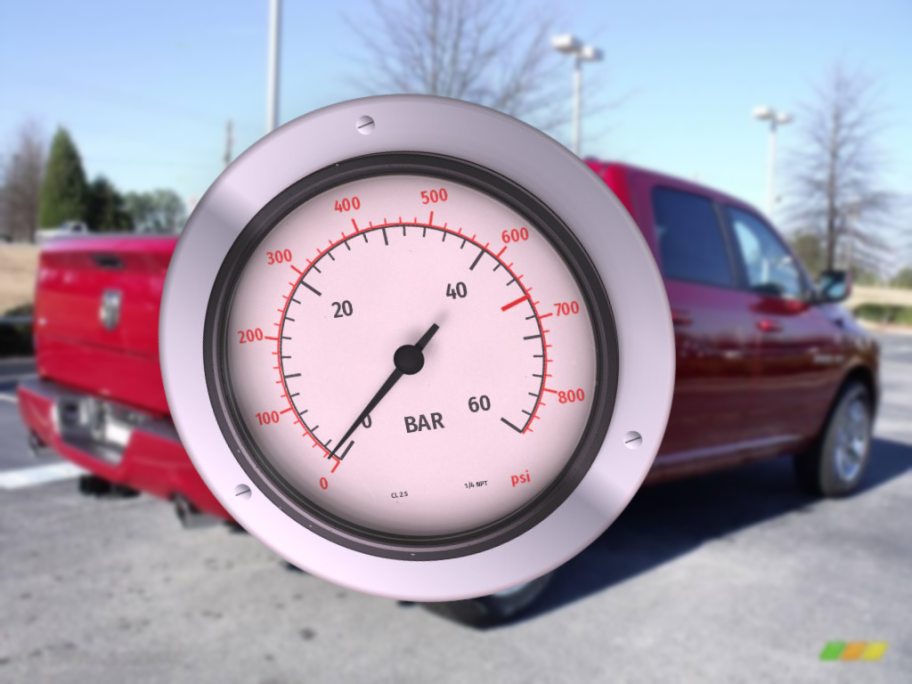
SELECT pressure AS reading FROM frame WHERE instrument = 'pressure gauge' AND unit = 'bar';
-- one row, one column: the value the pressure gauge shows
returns 1 bar
